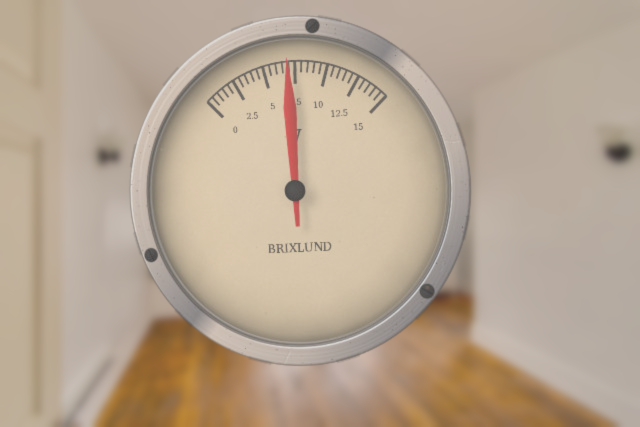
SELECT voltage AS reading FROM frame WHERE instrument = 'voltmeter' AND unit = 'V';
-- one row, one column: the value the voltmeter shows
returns 7 V
